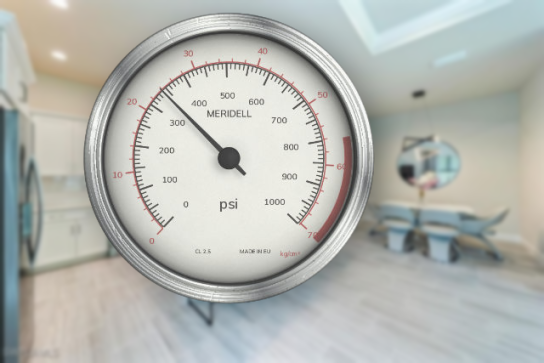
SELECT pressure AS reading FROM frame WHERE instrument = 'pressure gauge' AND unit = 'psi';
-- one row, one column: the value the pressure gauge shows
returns 340 psi
